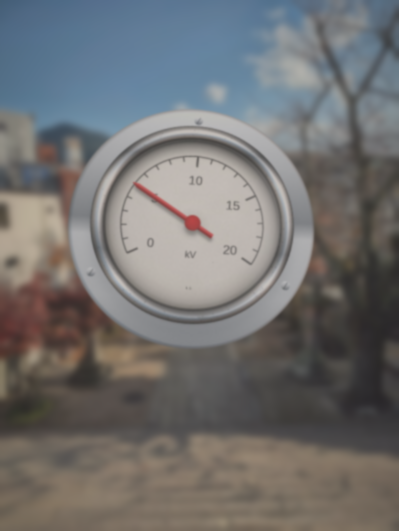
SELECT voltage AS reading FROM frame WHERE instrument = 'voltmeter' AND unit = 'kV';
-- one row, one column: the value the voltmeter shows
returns 5 kV
